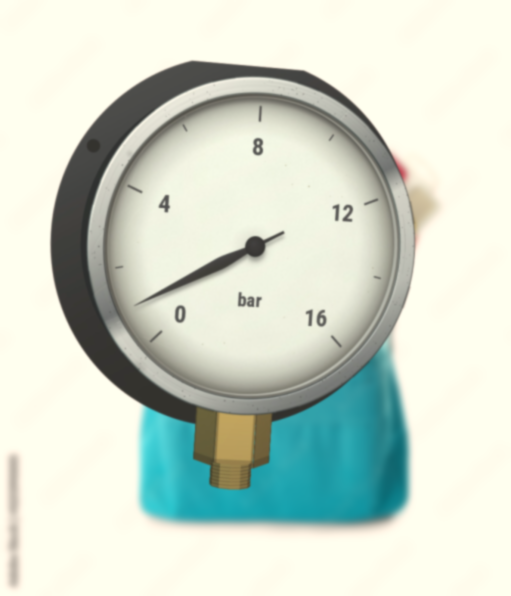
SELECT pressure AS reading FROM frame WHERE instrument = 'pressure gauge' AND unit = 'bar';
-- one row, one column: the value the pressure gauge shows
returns 1 bar
